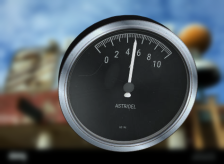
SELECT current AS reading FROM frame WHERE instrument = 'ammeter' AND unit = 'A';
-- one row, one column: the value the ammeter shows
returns 5 A
